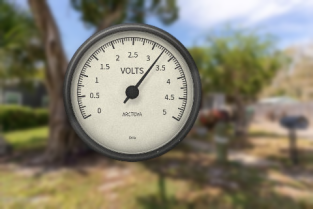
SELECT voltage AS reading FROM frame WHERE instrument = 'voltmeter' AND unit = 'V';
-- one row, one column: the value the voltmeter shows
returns 3.25 V
